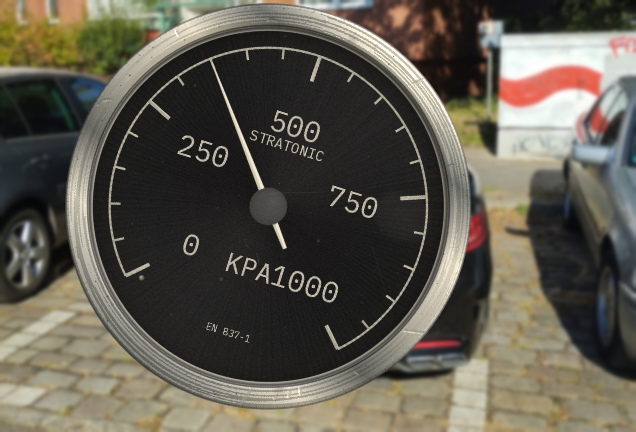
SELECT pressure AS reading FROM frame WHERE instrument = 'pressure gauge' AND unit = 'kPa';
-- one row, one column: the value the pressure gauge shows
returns 350 kPa
